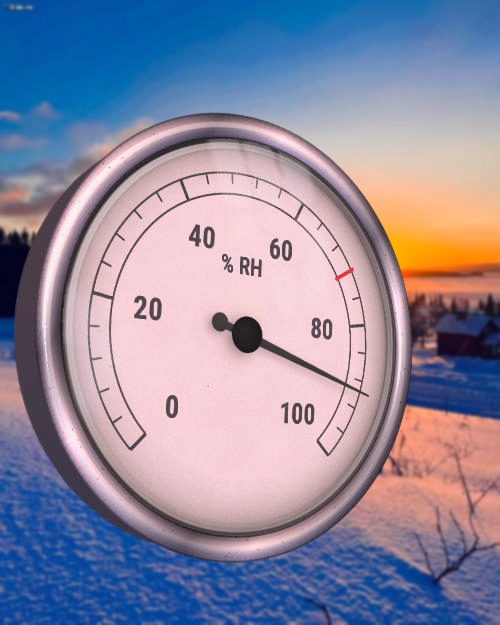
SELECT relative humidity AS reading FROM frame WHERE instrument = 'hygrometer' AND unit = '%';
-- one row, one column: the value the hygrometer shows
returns 90 %
